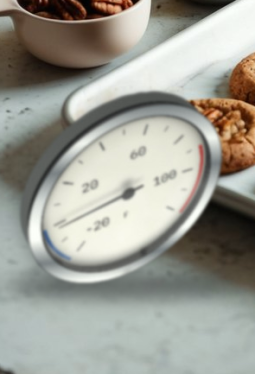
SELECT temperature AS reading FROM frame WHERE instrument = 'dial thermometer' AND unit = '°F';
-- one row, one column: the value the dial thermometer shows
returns 0 °F
